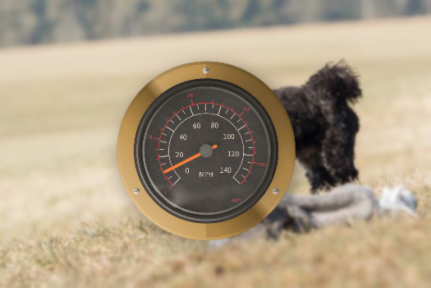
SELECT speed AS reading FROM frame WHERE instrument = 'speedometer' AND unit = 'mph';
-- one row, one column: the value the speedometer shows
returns 10 mph
